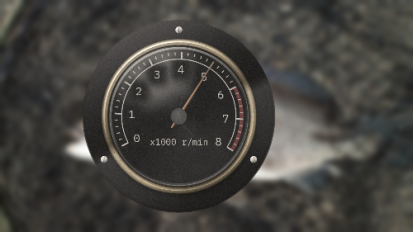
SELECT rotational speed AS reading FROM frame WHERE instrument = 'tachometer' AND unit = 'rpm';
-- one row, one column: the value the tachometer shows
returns 5000 rpm
